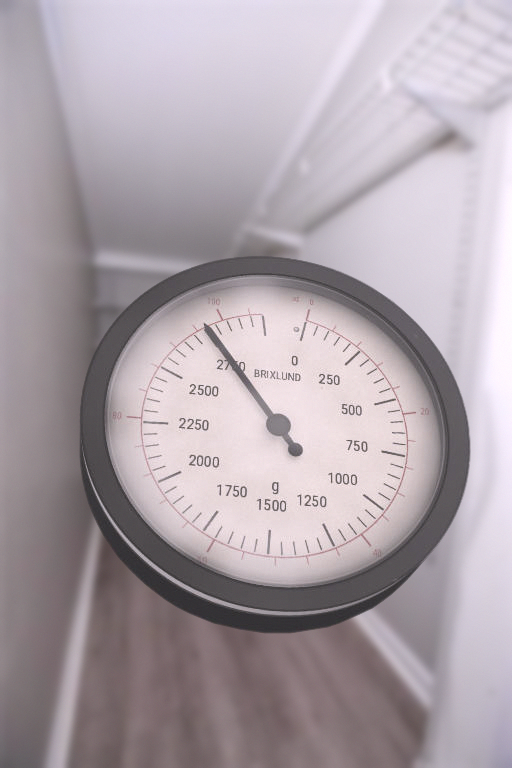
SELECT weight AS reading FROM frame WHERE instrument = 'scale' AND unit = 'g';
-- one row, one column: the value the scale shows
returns 2750 g
